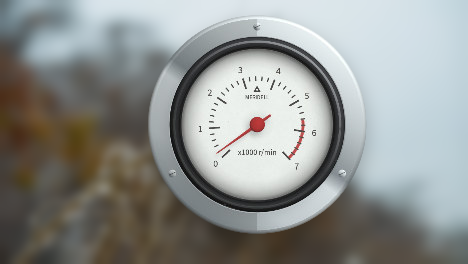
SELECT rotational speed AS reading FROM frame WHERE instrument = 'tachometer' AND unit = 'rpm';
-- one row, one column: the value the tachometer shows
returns 200 rpm
